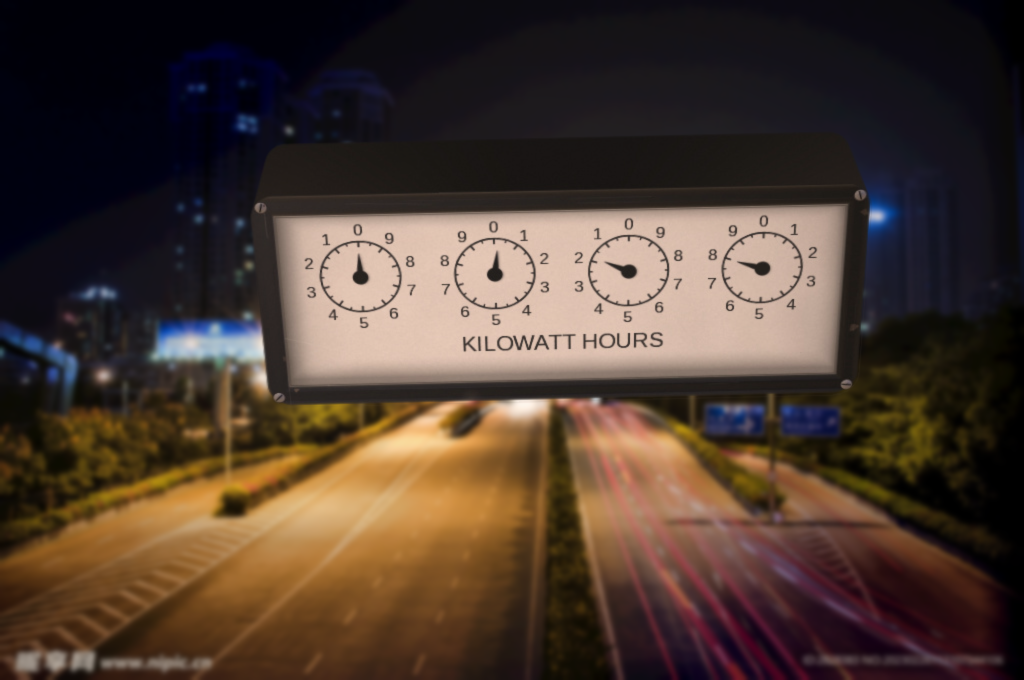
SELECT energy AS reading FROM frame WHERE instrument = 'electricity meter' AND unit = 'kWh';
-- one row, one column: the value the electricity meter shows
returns 18 kWh
